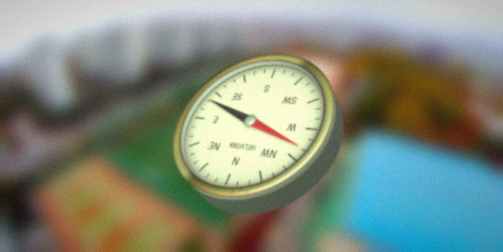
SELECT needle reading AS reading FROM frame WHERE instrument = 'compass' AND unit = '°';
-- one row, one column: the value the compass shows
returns 290 °
